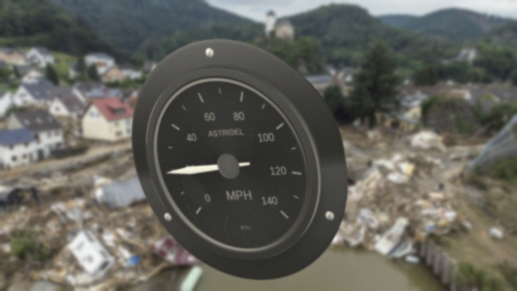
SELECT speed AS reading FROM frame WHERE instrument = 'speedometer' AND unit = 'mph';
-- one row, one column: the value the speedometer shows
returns 20 mph
